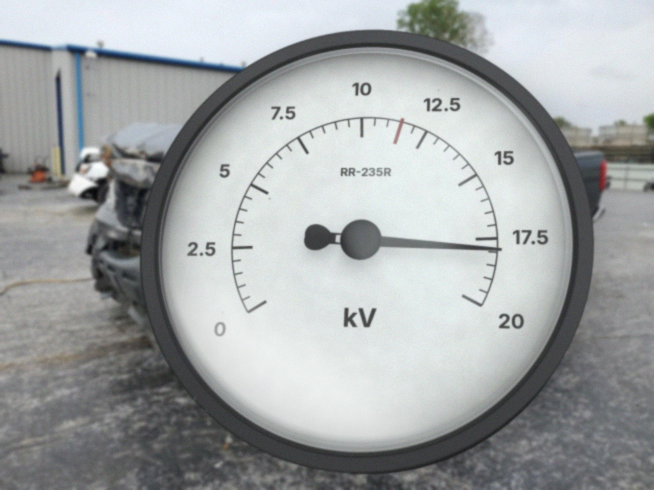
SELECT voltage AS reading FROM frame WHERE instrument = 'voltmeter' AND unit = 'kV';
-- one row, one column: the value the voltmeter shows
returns 18 kV
